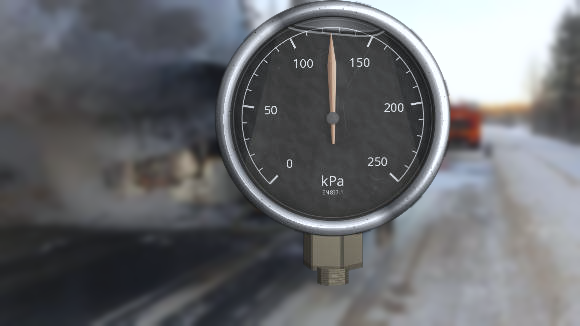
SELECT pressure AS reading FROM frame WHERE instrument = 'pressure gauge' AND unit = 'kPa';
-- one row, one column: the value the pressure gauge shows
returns 125 kPa
